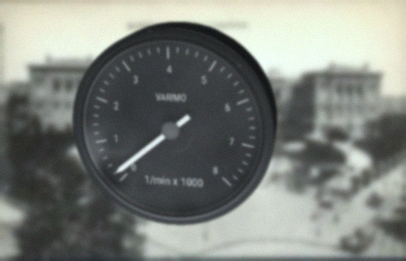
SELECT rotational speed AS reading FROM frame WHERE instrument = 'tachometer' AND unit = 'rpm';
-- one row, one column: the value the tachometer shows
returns 200 rpm
